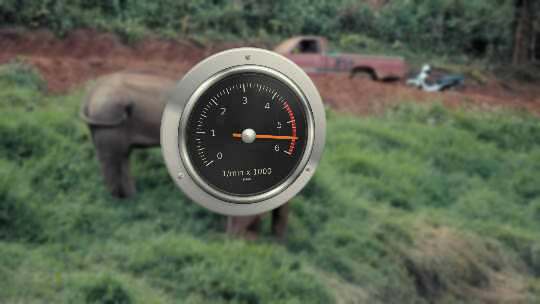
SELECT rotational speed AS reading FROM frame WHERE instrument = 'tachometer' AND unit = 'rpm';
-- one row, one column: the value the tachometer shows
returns 5500 rpm
